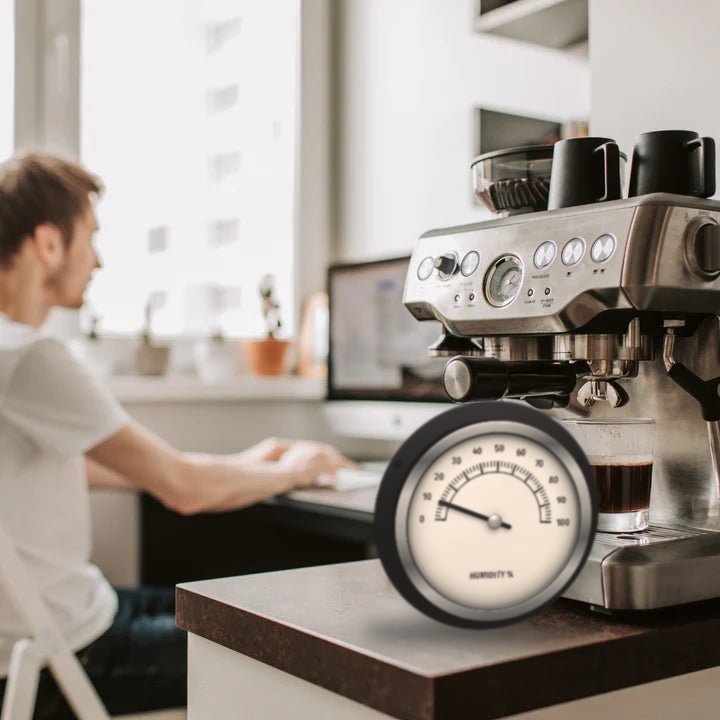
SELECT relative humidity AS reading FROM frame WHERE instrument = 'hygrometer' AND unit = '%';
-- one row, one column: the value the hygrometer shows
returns 10 %
